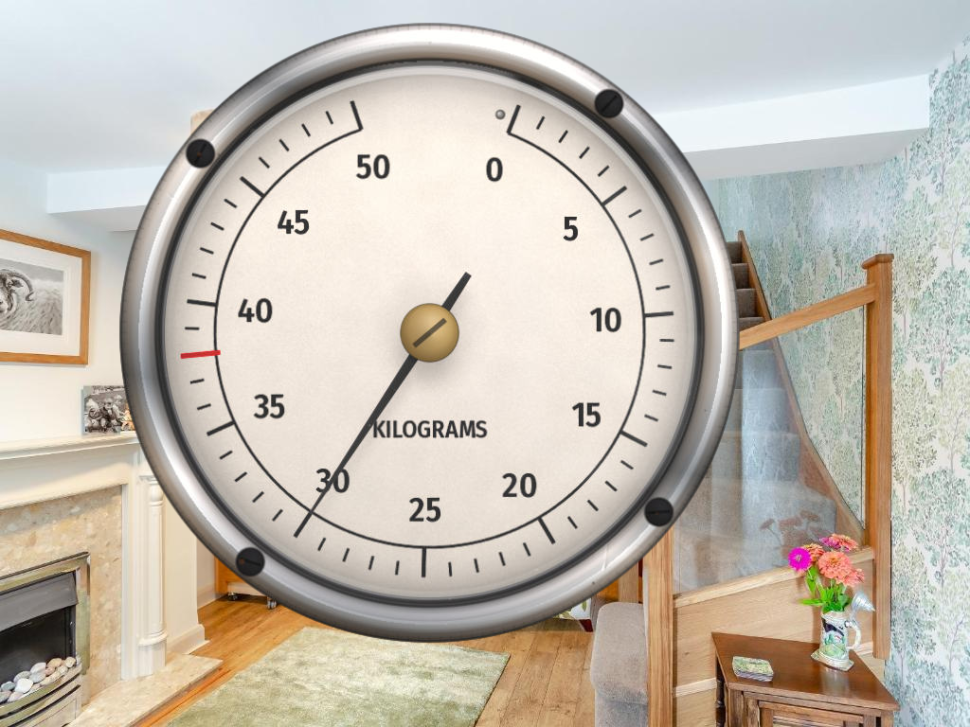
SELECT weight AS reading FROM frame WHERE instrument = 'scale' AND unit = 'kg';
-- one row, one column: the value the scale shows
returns 30 kg
